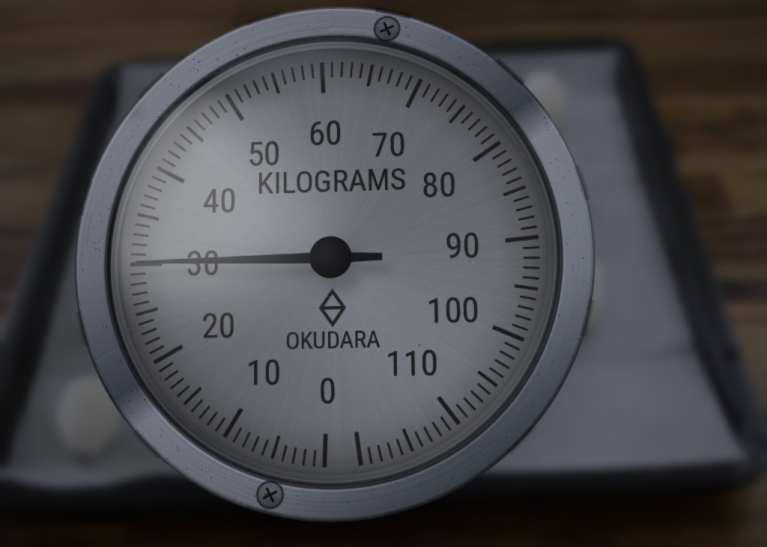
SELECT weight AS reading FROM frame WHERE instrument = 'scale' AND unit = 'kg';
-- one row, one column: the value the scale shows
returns 30 kg
